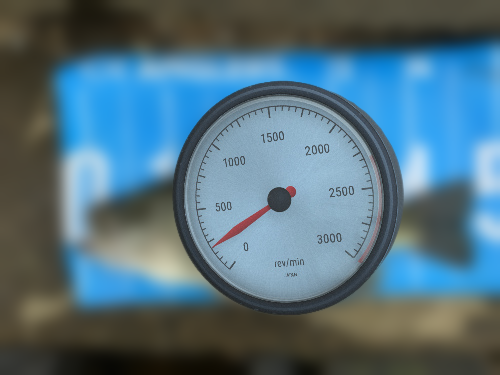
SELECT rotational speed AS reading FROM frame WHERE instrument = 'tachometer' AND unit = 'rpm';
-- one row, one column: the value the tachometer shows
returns 200 rpm
